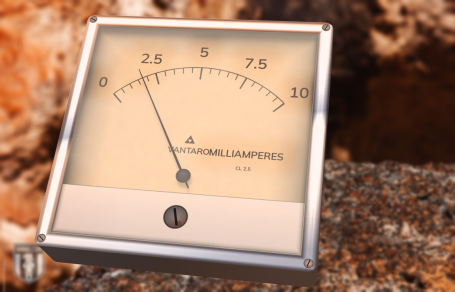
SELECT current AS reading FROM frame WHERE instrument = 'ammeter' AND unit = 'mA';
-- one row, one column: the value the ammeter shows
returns 1.75 mA
